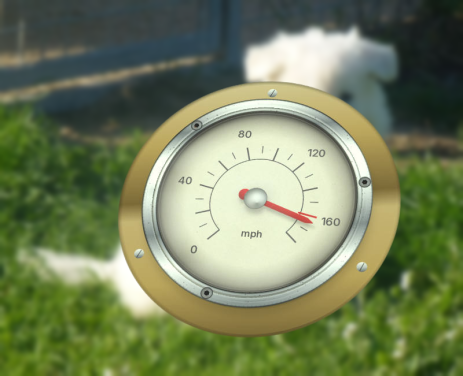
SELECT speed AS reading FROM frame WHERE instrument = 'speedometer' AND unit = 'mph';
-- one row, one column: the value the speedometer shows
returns 165 mph
